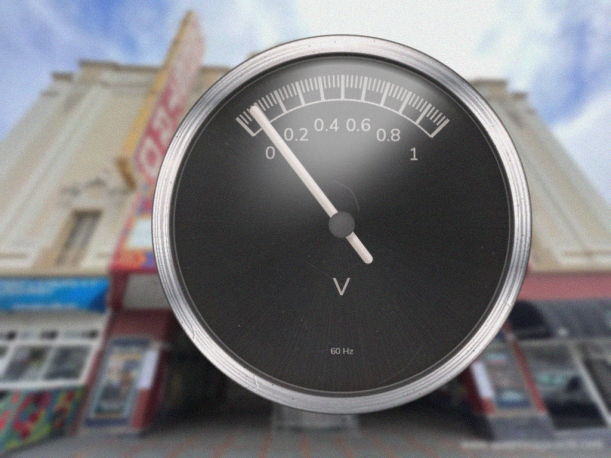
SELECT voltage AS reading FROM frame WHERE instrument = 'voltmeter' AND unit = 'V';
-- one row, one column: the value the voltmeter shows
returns 0.08 V
